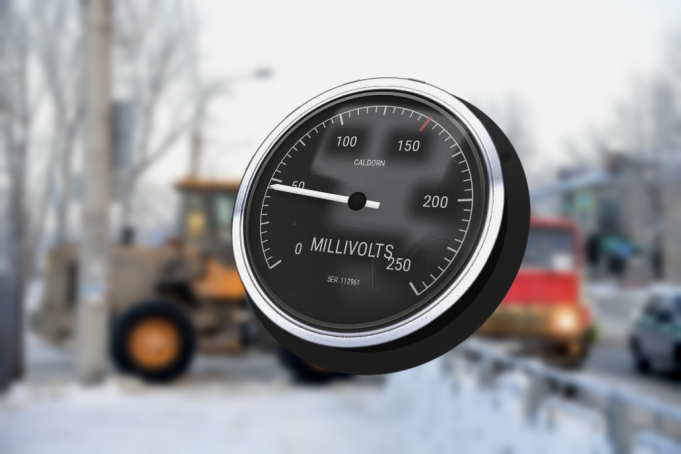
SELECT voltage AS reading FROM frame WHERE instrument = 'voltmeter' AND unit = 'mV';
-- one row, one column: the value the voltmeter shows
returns 45 mV
